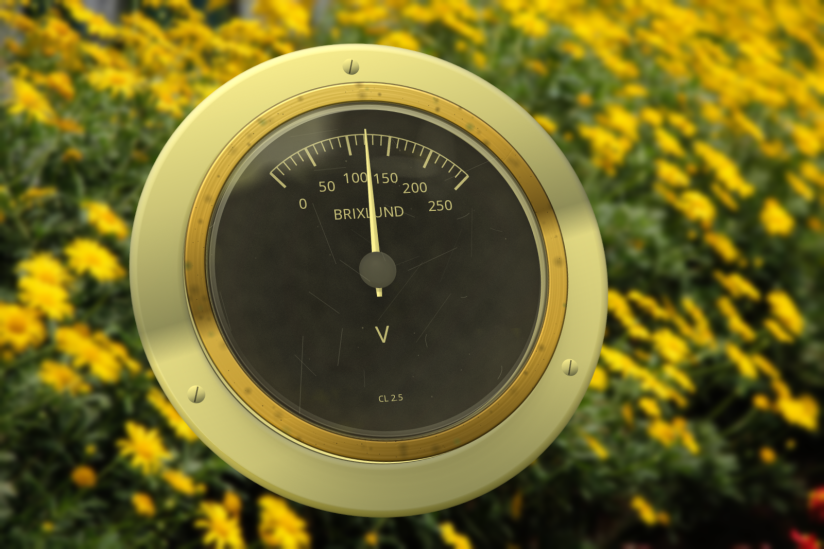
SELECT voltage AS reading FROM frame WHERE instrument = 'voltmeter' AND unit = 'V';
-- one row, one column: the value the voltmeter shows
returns 120 V
